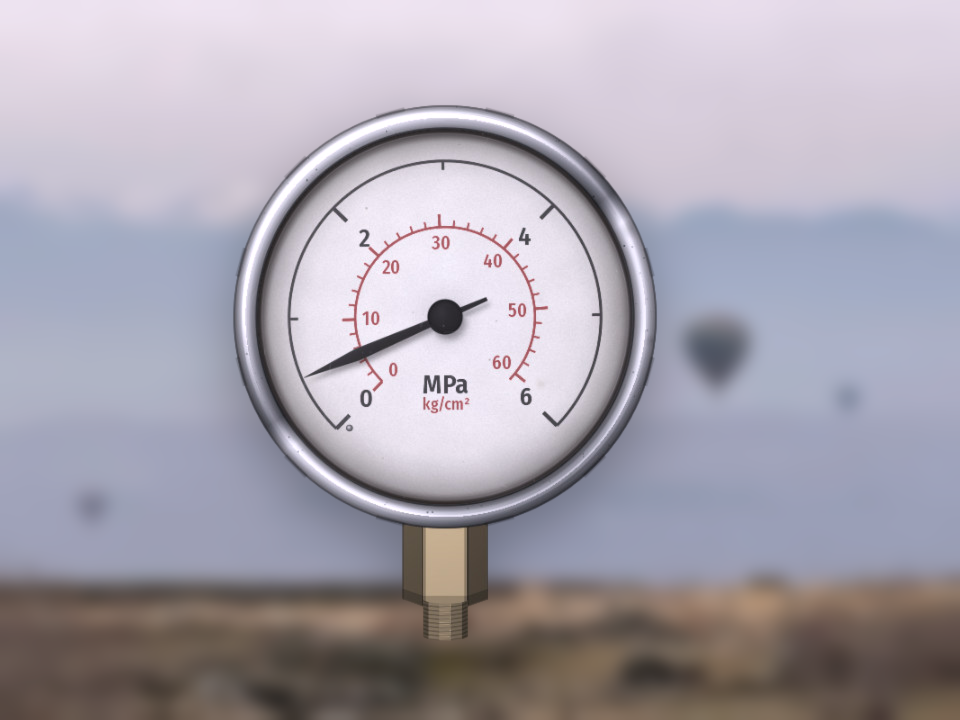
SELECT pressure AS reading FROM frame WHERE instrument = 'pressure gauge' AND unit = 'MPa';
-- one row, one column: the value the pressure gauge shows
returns 0.5 MPa
